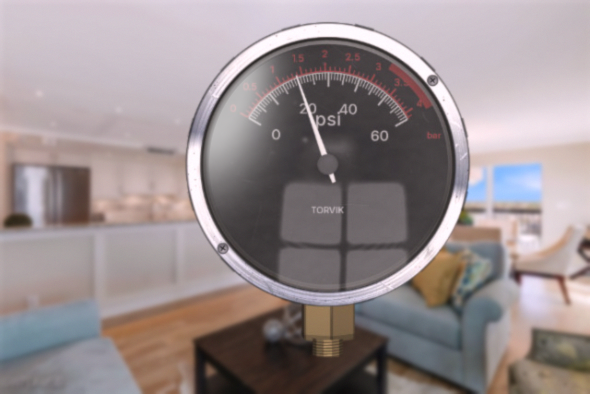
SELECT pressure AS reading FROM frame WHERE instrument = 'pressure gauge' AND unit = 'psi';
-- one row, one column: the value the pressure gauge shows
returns 20 psi
